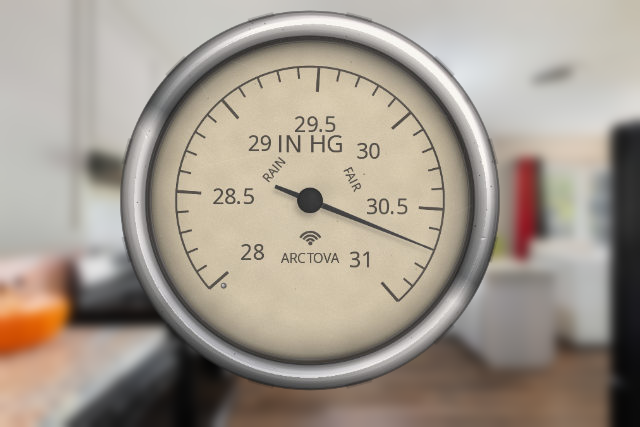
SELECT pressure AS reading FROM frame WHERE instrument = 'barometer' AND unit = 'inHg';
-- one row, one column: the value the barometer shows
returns 30.7 inHg
